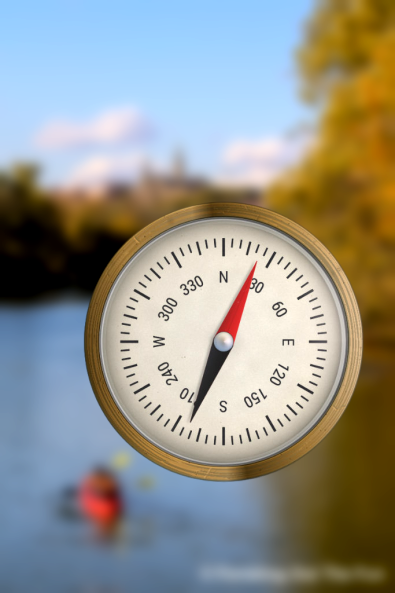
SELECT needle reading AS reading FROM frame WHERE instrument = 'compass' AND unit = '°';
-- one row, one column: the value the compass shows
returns 22.5 °
